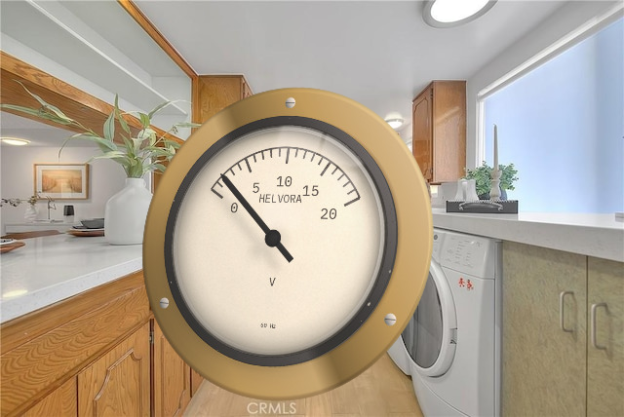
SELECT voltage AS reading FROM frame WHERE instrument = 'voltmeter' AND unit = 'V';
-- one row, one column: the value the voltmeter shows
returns 2 V
